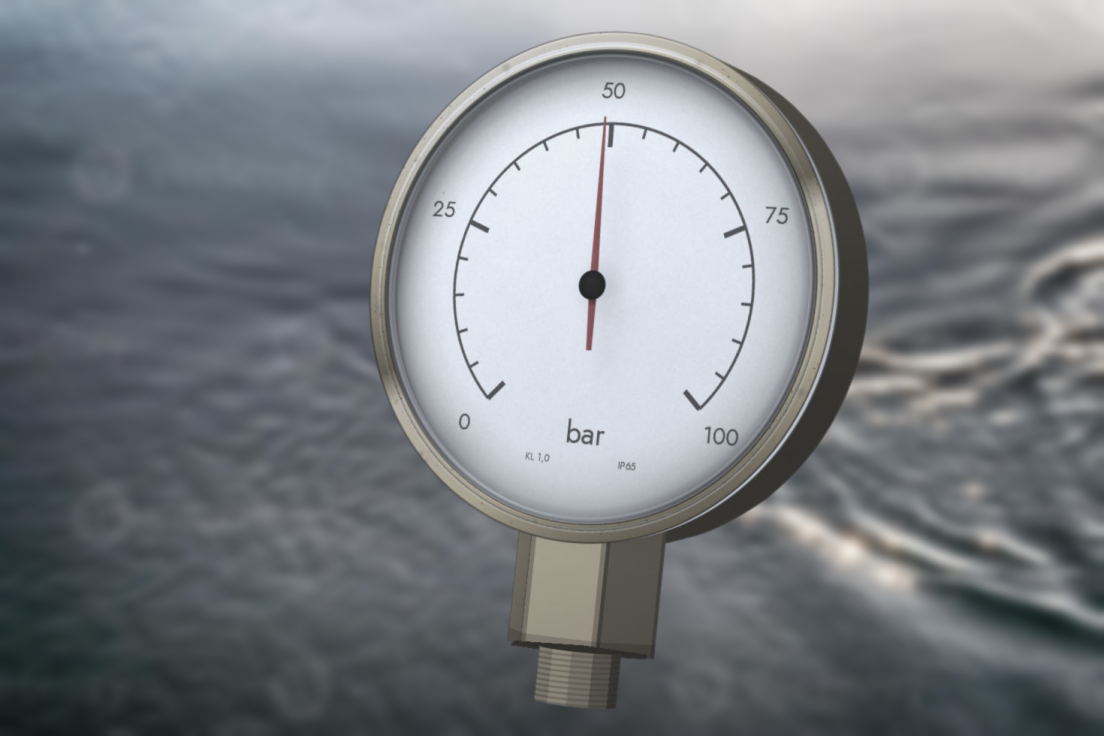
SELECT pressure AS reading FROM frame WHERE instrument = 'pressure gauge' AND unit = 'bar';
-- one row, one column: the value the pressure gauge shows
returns 50 bar
